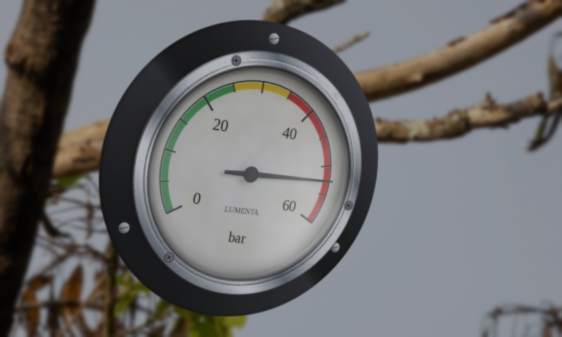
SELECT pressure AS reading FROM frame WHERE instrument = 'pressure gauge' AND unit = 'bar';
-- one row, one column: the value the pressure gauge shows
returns 52.5 bar
